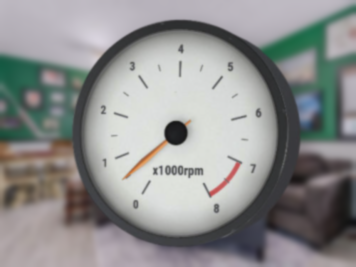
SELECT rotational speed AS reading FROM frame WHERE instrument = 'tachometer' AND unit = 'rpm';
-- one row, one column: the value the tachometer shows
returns 500 rpm
